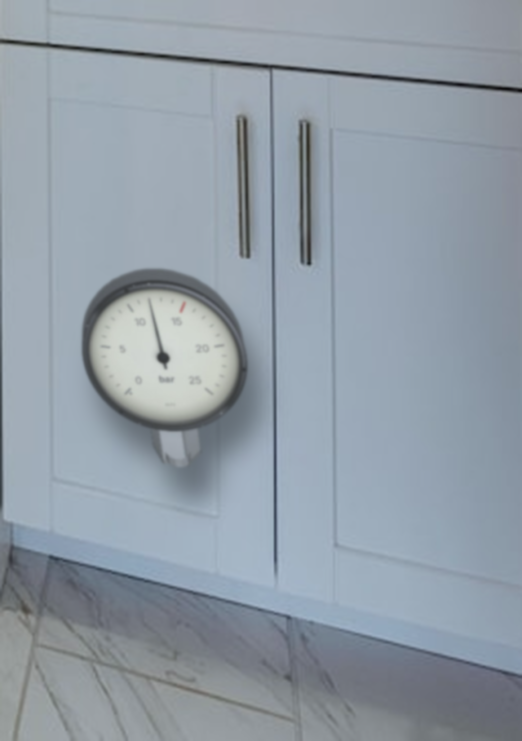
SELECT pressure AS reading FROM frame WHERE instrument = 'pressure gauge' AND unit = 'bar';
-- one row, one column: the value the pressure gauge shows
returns 12 bar
